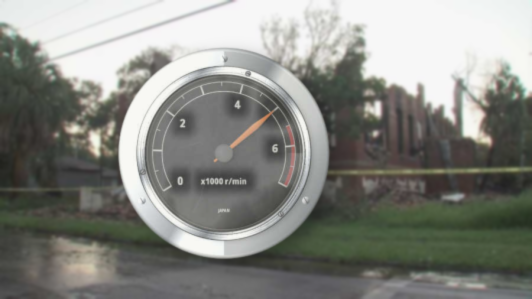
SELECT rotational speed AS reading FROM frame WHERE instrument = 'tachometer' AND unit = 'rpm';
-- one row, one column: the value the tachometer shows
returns 5000 rpm
